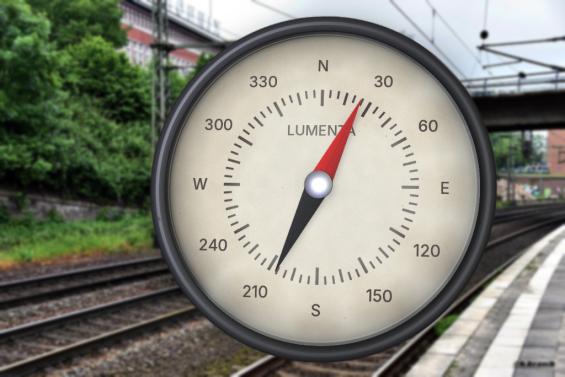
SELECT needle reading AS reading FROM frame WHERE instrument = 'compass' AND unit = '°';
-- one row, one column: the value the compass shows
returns 25 °
